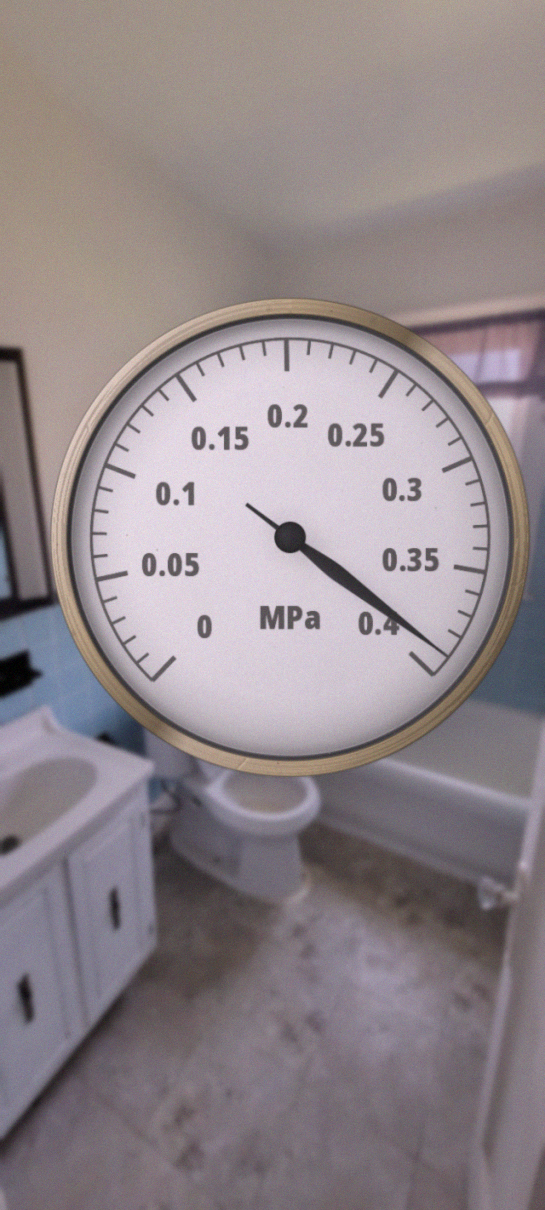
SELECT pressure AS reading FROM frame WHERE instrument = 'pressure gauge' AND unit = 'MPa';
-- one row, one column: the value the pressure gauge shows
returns 0.39 MPa
